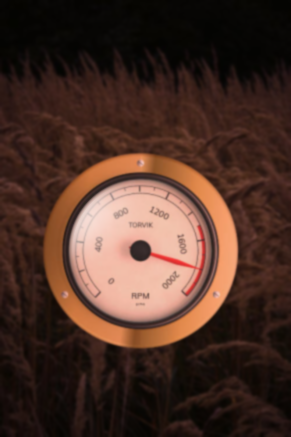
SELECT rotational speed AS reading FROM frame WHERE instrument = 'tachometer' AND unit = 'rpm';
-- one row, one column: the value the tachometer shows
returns 1800 rpm
